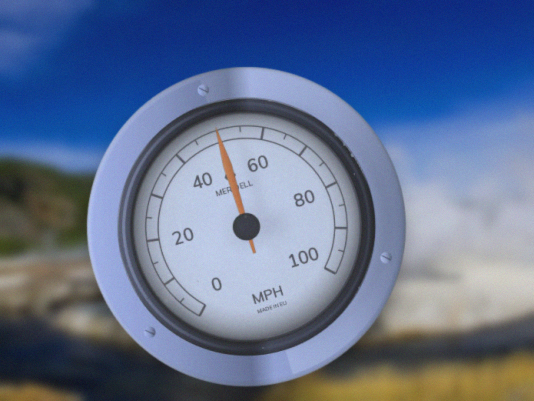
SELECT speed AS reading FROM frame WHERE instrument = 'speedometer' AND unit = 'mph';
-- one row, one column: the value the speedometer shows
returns 50 mph
